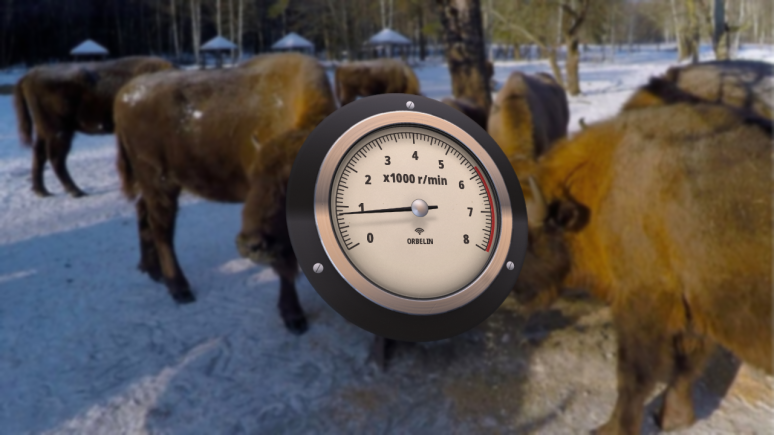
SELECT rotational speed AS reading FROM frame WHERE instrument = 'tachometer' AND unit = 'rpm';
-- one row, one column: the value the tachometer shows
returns 800 rpm
